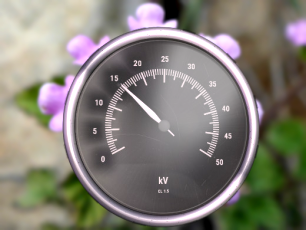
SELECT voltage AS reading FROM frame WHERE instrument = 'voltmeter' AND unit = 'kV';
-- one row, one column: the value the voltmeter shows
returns 15 kV
